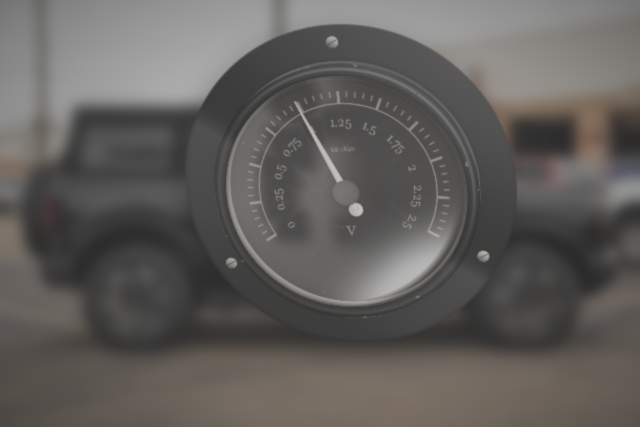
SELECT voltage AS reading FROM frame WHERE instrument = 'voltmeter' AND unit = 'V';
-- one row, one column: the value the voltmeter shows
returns 1 V
